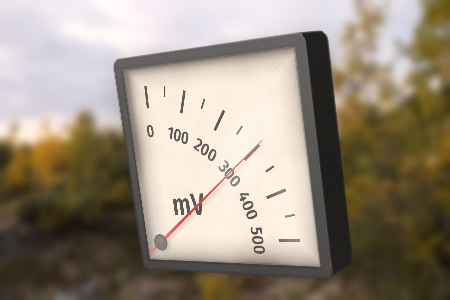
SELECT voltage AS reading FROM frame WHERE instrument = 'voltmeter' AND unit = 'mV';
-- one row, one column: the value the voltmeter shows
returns 300 mV
